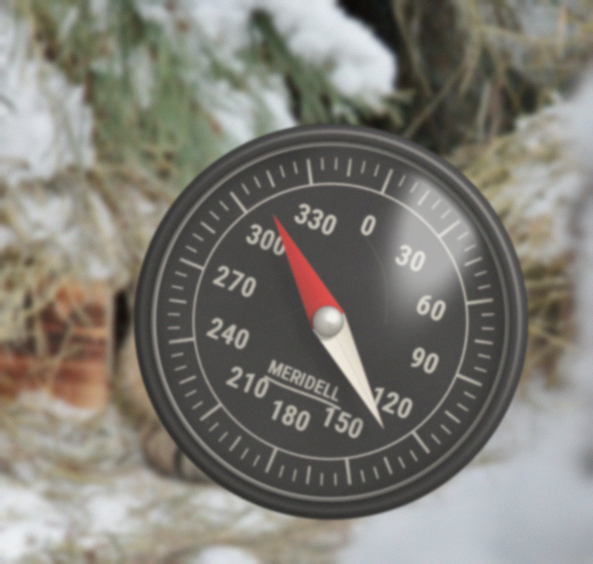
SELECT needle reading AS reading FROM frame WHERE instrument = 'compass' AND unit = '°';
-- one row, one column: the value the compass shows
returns 310 °
